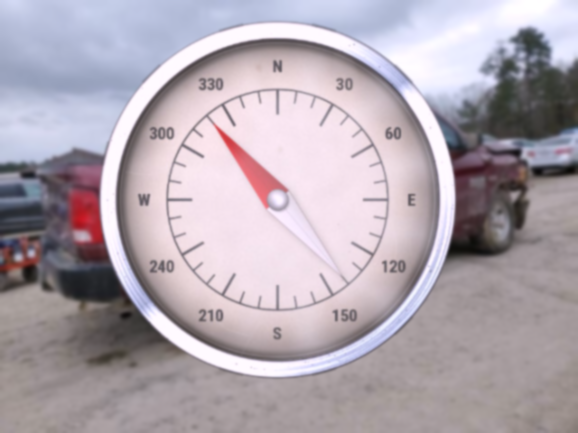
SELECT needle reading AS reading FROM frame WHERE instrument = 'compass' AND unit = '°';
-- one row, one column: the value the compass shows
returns 320 °
